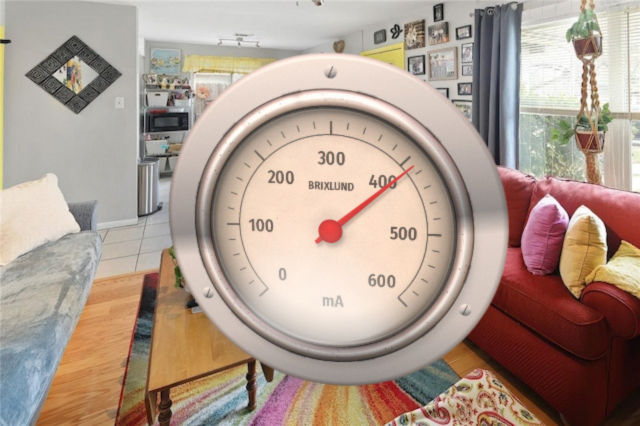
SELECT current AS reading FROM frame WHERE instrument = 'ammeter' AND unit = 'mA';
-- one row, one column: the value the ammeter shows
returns 410 mA
